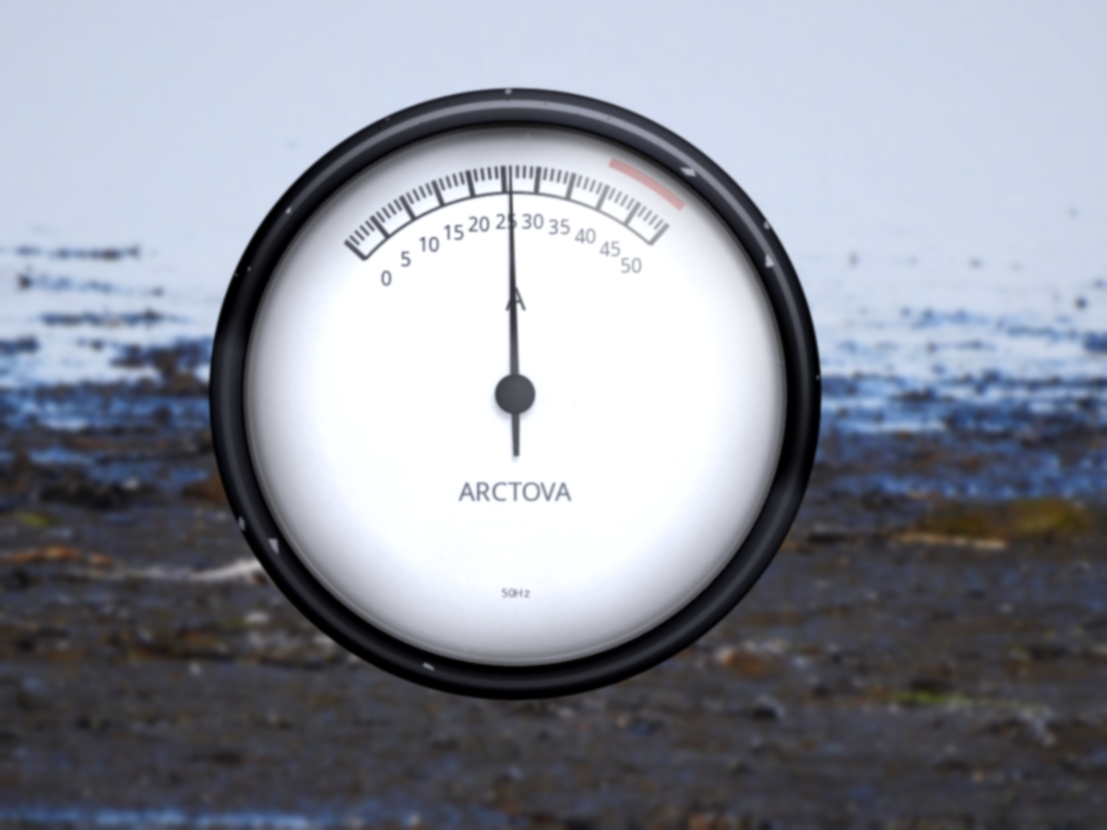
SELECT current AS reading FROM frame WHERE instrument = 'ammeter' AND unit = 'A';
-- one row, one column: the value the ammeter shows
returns 26 A
